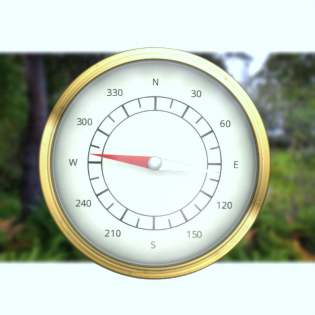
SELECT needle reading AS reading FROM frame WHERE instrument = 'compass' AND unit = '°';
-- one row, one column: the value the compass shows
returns 277.5 °
